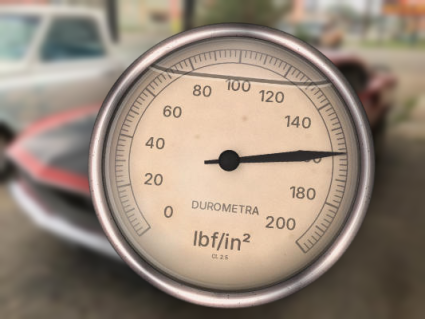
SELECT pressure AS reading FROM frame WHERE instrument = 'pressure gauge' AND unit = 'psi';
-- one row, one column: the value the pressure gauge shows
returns 160 psi
